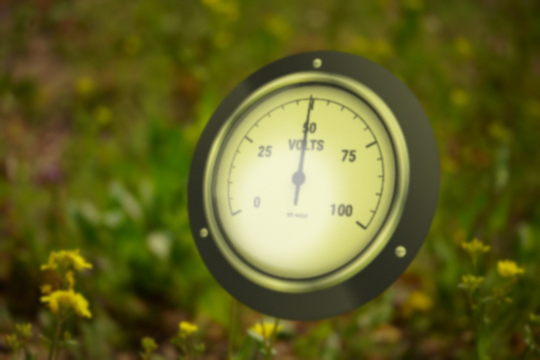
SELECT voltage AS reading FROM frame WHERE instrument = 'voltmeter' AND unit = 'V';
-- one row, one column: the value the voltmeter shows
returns 50 V
